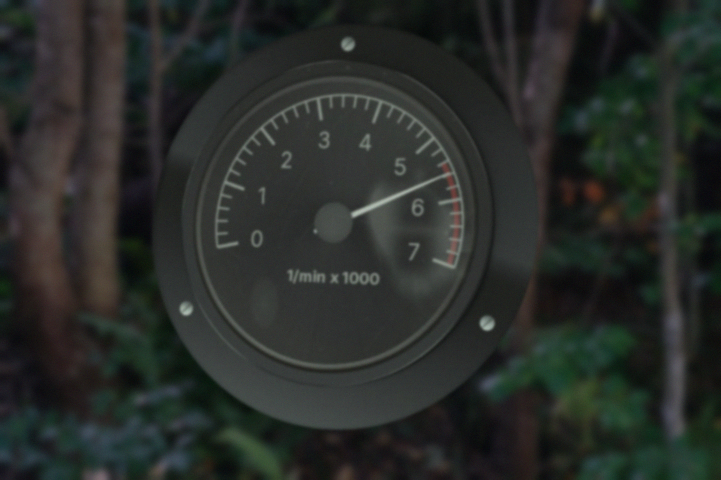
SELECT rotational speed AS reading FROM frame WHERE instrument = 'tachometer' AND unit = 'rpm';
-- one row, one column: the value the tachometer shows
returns 5600 rpm
